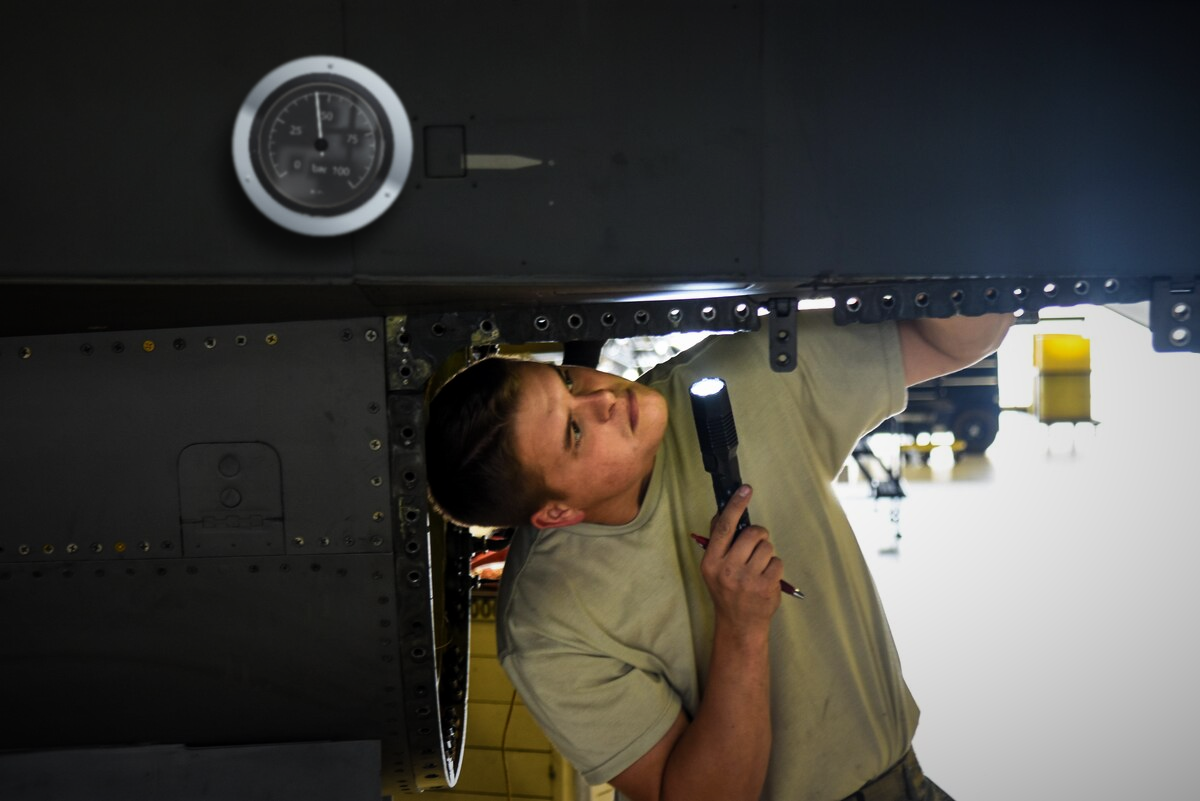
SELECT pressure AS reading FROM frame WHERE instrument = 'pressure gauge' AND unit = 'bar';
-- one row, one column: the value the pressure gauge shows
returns 45 bar
